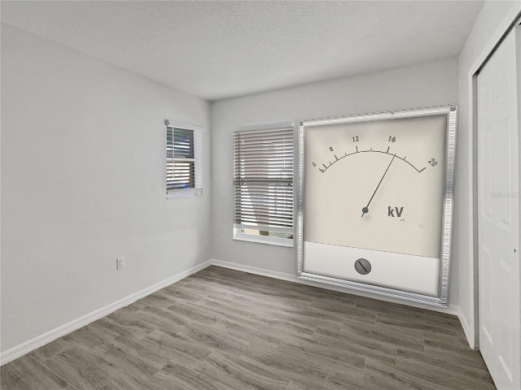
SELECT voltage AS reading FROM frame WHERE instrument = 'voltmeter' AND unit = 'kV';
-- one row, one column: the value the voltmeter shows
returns 17 kV
